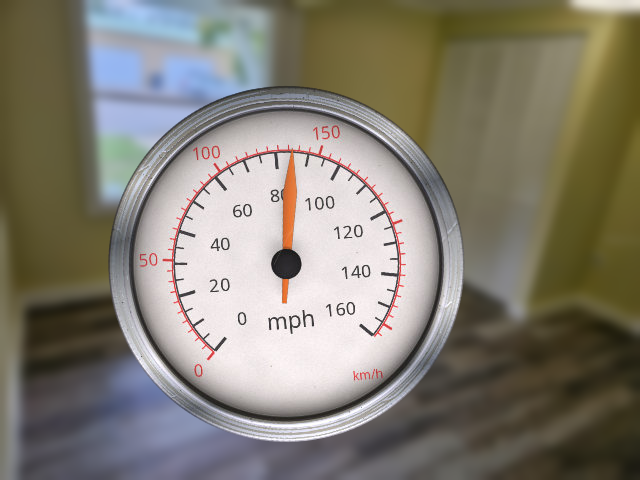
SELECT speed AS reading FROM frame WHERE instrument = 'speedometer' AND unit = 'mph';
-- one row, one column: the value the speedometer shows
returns 85 mph
